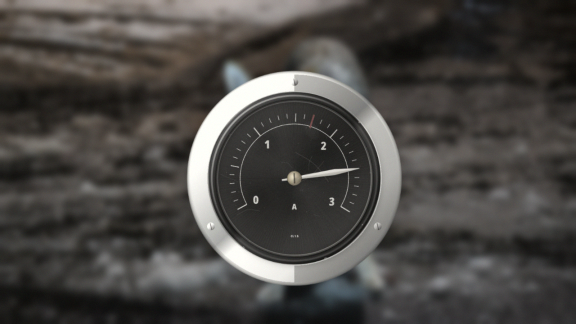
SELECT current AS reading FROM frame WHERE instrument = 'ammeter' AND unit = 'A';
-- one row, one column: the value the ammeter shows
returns 2.5 A
